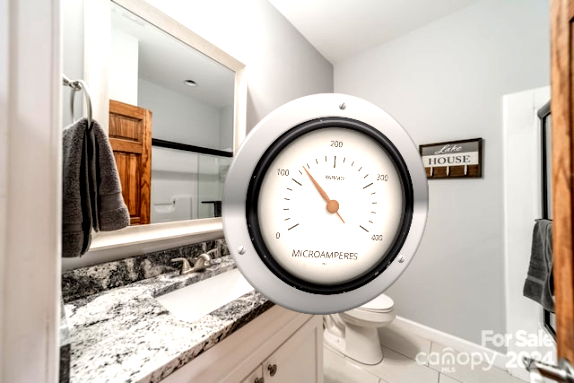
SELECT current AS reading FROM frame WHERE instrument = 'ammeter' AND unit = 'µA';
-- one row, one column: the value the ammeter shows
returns 130 µA
